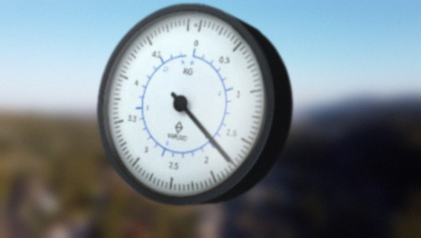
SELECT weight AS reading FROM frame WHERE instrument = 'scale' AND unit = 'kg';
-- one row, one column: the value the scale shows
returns 1.75 kg
